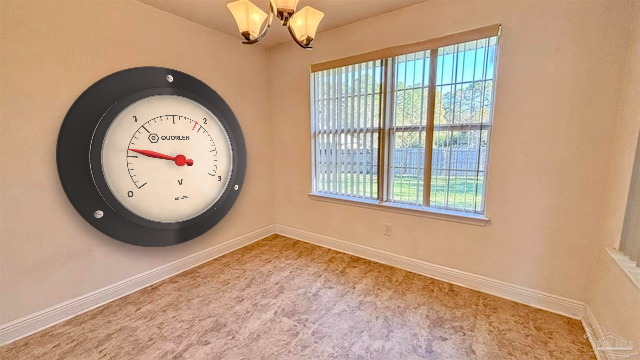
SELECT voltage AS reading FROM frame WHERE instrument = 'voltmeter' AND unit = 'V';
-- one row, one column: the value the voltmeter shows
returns 0.6 V
